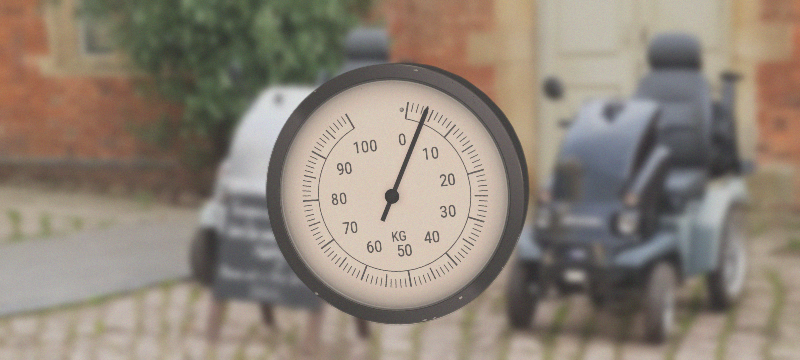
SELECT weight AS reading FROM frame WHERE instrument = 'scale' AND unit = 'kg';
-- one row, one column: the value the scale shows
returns 4 kg
